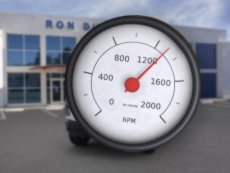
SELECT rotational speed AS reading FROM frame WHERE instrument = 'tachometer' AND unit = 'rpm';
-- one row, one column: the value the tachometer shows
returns 1300 rpm
